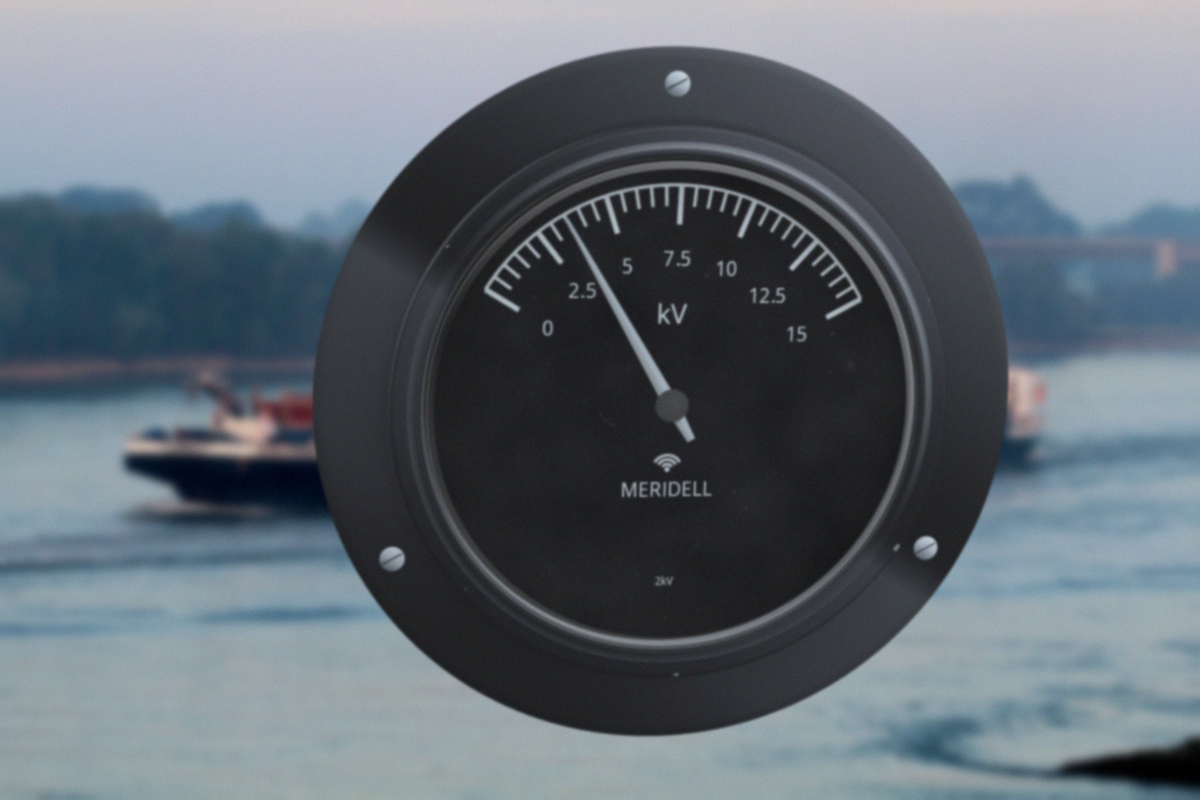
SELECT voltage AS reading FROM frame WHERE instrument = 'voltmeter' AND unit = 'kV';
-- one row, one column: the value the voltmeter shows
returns 3.5 kV
